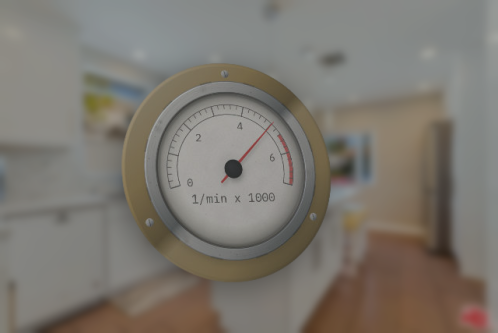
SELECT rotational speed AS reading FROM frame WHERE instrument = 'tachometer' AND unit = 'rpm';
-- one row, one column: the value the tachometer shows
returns 5000 rpm
